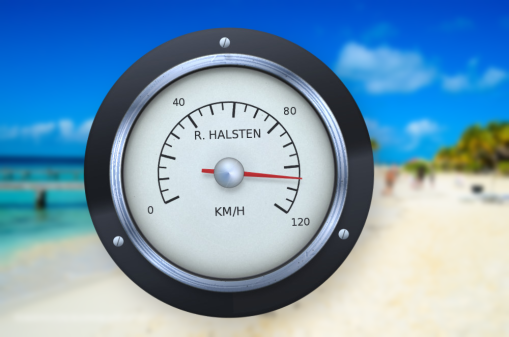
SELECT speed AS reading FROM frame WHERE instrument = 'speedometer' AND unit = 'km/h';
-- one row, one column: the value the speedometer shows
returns 105 km/h
